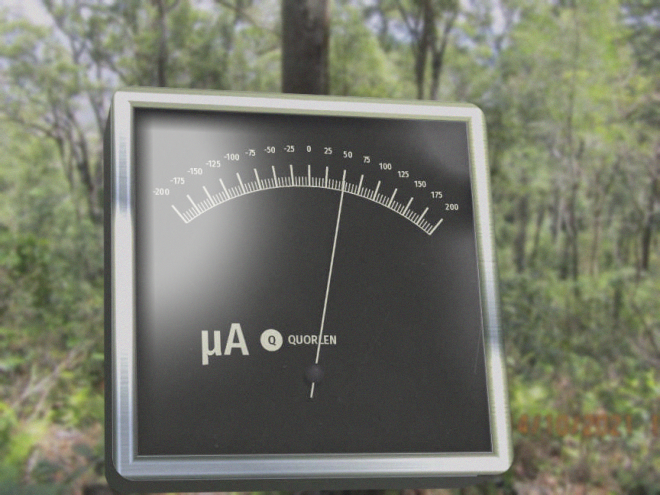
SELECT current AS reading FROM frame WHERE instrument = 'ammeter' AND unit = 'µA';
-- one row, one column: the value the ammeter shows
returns 50 µA
